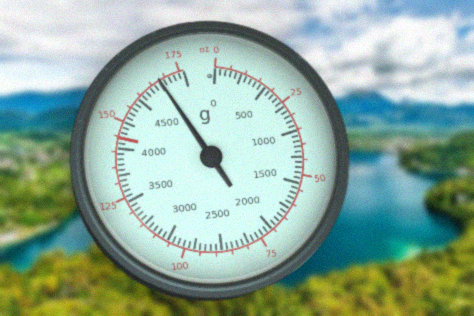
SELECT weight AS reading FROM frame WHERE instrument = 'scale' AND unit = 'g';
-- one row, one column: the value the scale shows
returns 4750 g
